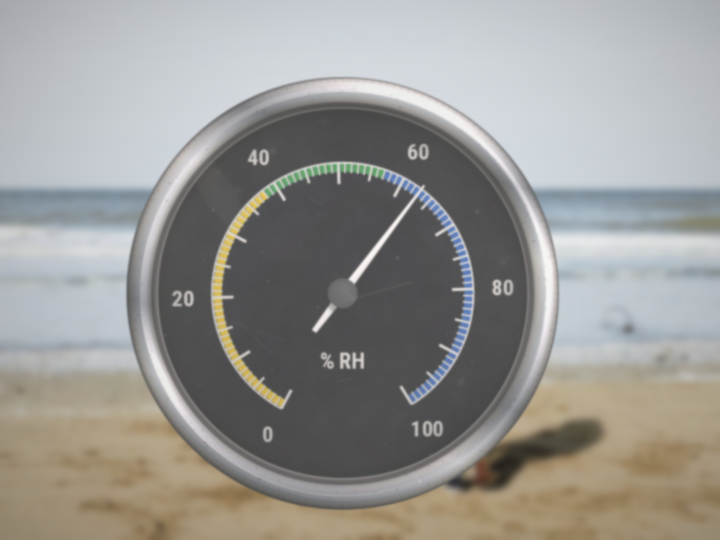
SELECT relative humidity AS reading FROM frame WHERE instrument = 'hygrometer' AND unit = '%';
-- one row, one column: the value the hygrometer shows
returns 63 %
